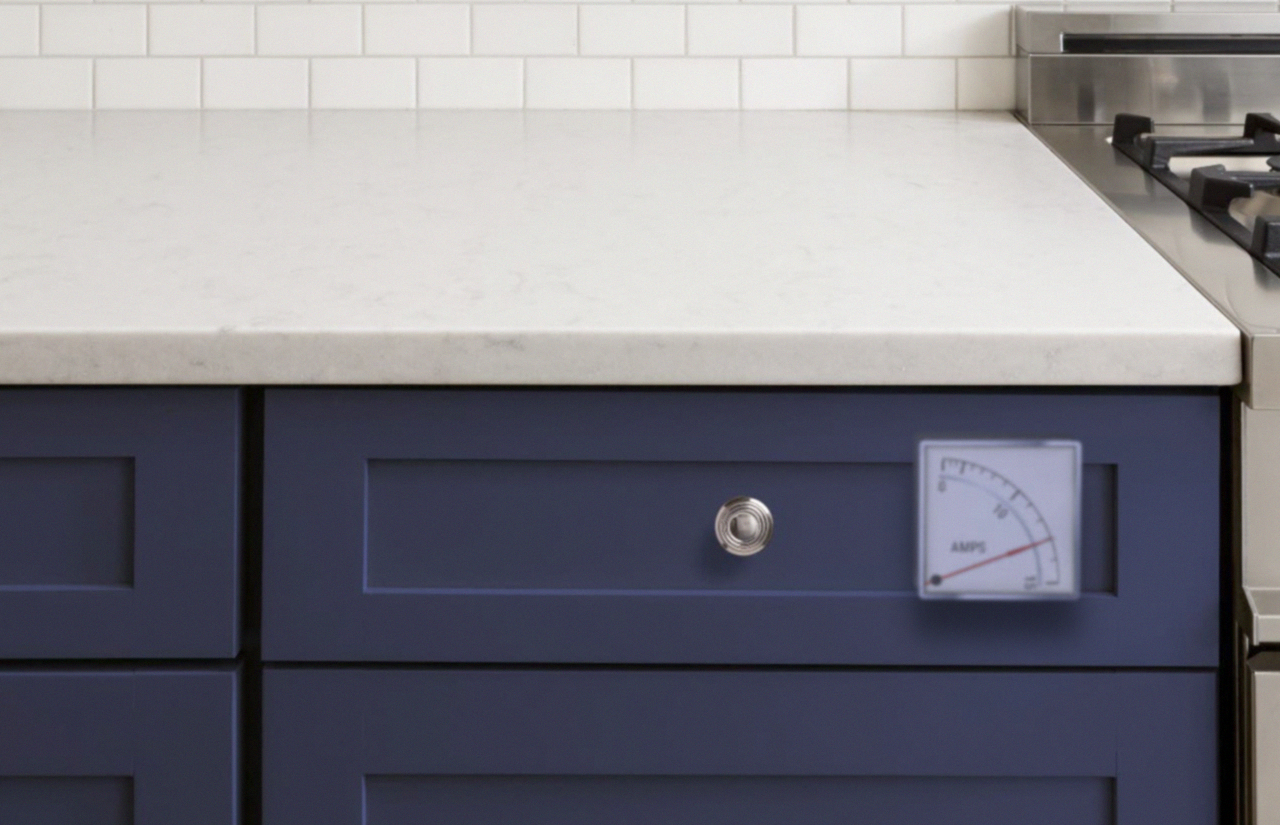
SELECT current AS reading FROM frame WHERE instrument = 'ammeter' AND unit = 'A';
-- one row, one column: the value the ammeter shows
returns 13 A
